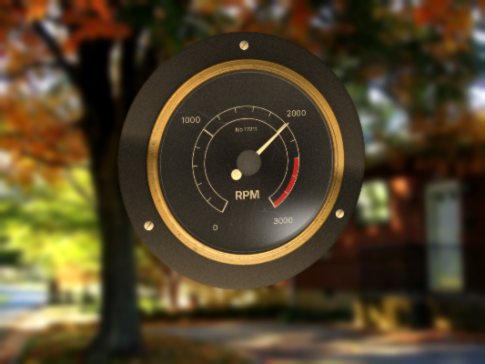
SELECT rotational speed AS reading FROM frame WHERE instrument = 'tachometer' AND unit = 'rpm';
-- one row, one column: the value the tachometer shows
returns 2000 rpm
